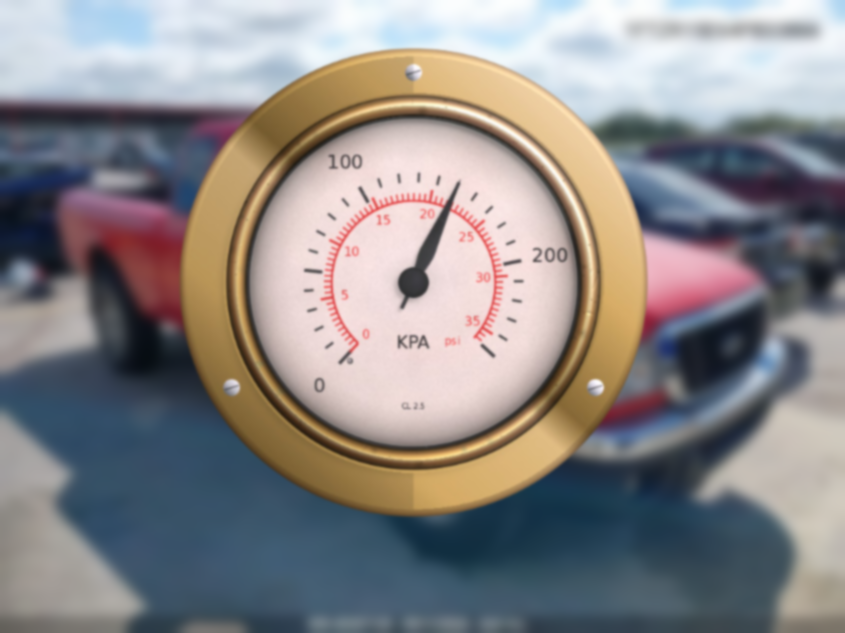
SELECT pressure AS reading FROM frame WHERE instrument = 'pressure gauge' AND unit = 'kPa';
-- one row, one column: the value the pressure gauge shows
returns 150 kPa
